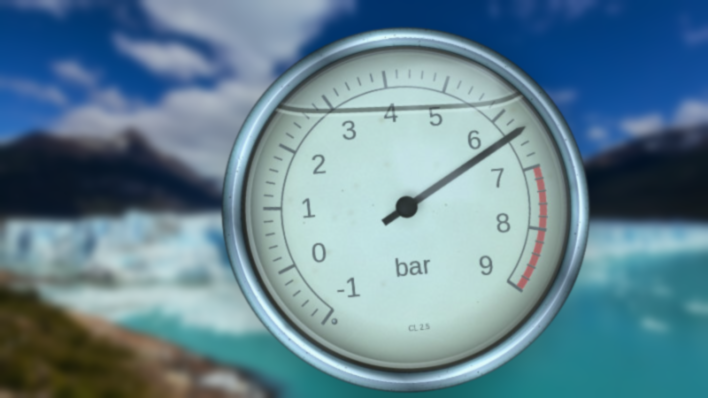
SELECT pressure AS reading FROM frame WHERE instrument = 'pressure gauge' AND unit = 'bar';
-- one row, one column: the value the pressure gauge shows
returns 6.4 bar
